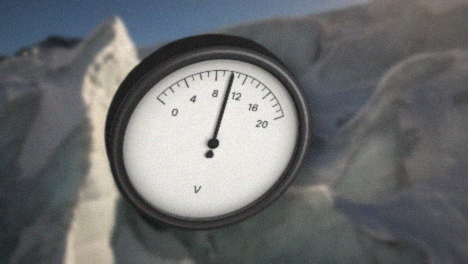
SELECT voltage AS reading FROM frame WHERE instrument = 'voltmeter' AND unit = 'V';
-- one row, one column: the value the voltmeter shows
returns 10 V
